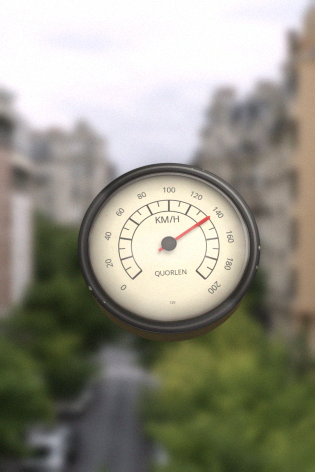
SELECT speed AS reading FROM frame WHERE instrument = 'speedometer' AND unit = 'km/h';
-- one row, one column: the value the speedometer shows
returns 140 km/h
